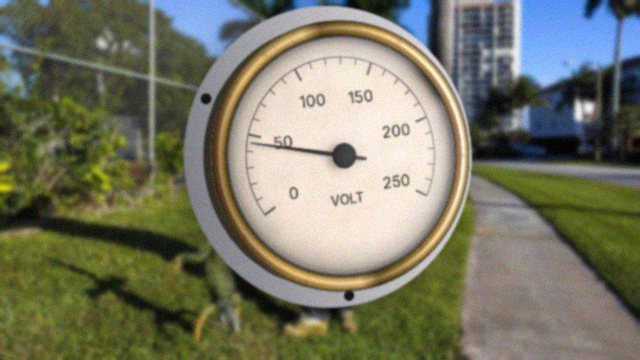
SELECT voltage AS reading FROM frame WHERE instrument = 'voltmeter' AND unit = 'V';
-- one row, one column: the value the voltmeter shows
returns 45 V
